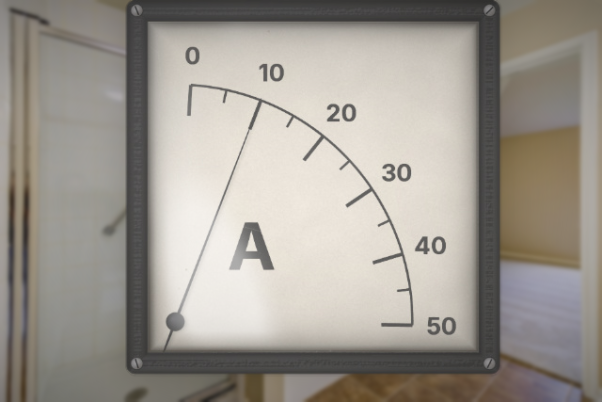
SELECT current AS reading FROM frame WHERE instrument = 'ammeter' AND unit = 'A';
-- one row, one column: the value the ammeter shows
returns 10 A
